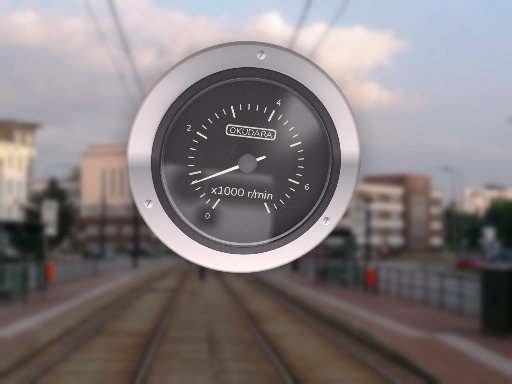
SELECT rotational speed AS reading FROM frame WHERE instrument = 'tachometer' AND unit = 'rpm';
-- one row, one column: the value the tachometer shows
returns 800 rpm
